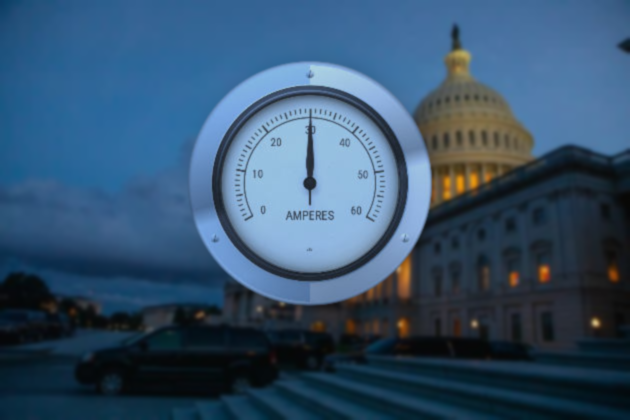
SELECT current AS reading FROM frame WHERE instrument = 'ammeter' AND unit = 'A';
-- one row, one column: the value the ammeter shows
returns 30 A
